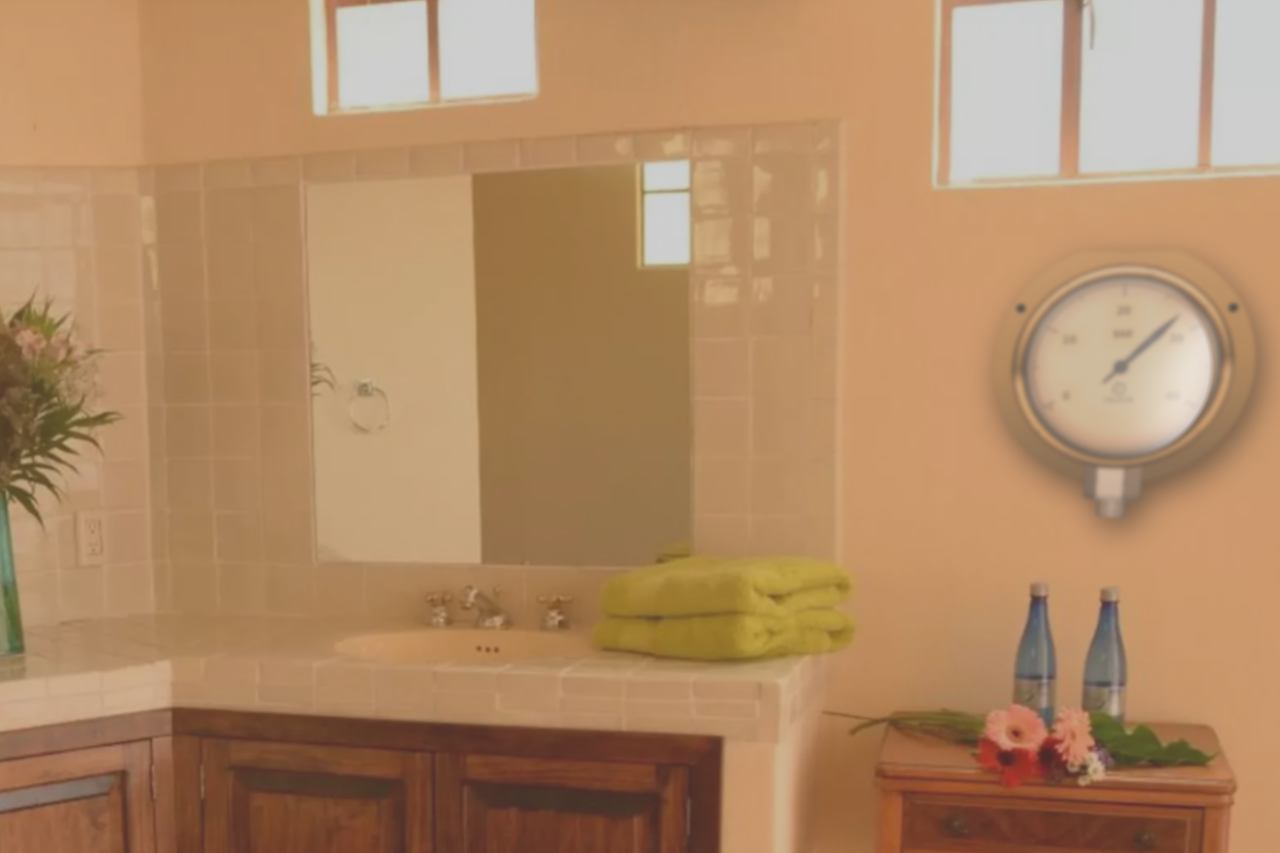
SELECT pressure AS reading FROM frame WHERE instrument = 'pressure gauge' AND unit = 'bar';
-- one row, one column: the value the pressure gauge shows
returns 27.5 bar
